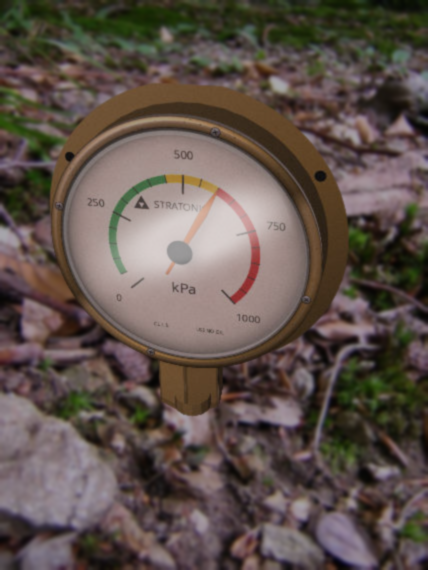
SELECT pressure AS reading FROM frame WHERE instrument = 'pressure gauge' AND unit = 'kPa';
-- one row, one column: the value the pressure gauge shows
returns 600 kPa
